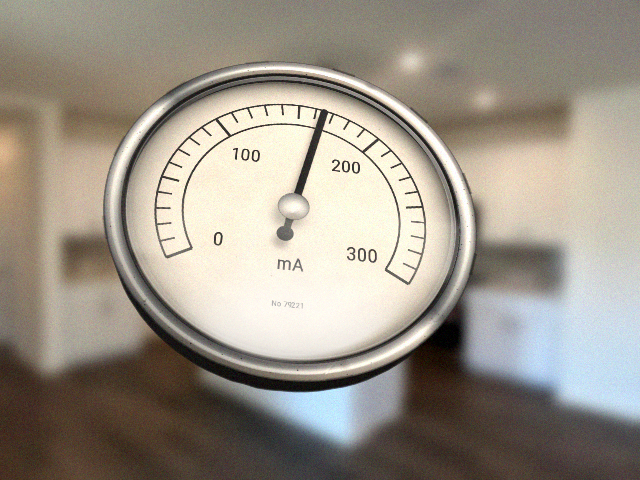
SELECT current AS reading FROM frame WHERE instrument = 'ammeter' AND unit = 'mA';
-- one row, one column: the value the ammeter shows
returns 165 mA
